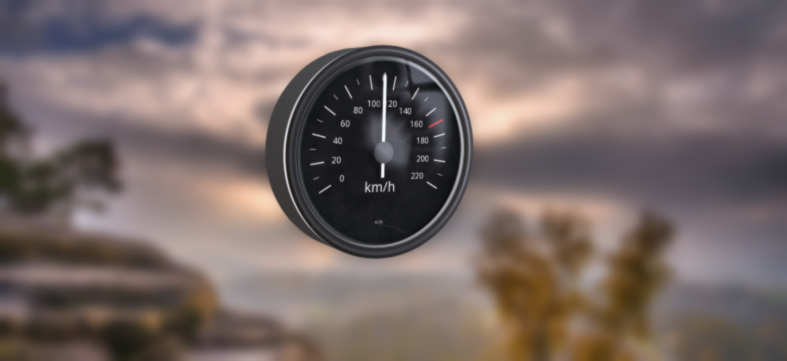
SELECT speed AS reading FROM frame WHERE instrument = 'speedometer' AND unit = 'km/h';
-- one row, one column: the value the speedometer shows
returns 110 km/h
